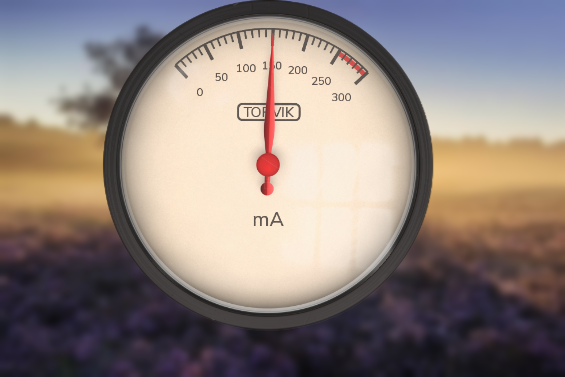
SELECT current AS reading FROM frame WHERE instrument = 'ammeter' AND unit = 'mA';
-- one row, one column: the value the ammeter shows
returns 150 mA
